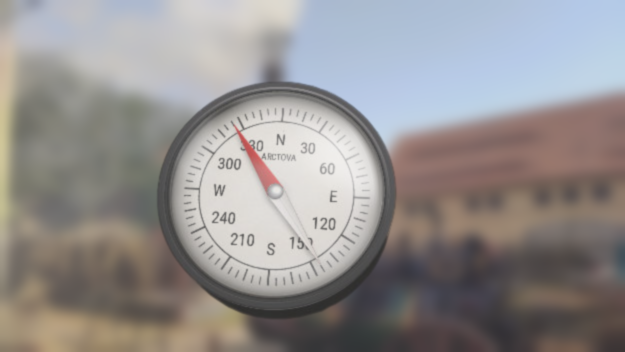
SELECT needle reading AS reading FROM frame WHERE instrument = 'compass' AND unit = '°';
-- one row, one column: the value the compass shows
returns 325 °
